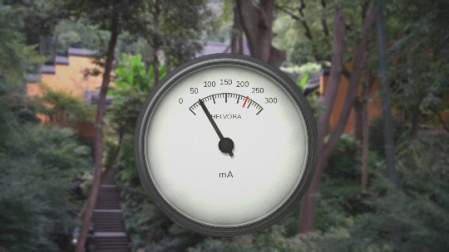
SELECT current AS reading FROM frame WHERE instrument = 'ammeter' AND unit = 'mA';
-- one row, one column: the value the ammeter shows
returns 50 mA
